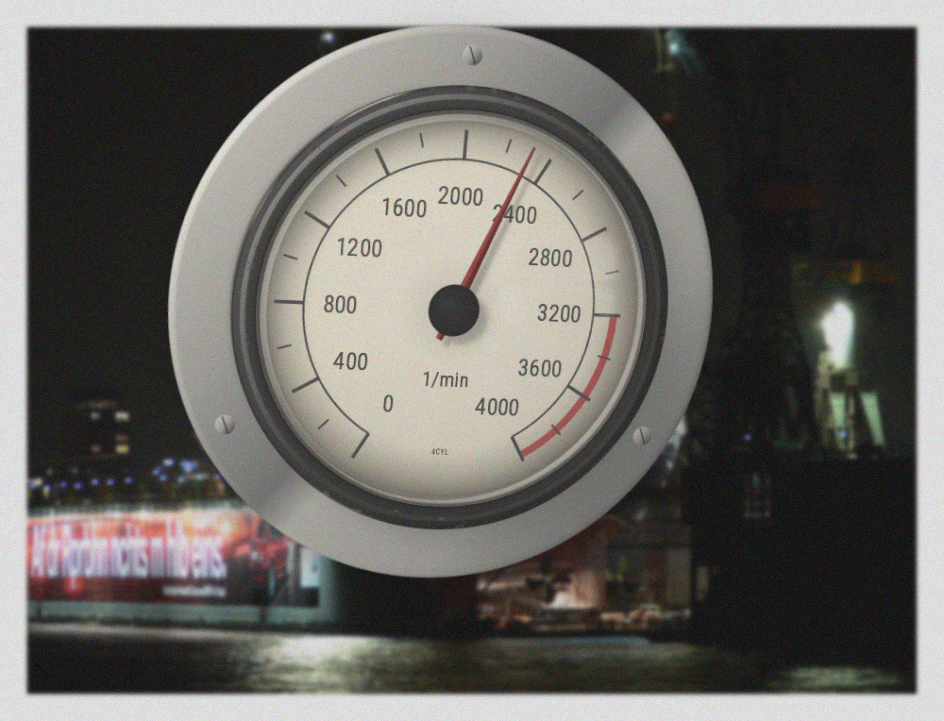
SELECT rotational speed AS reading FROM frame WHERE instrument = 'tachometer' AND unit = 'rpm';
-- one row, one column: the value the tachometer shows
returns 2300 rpm
